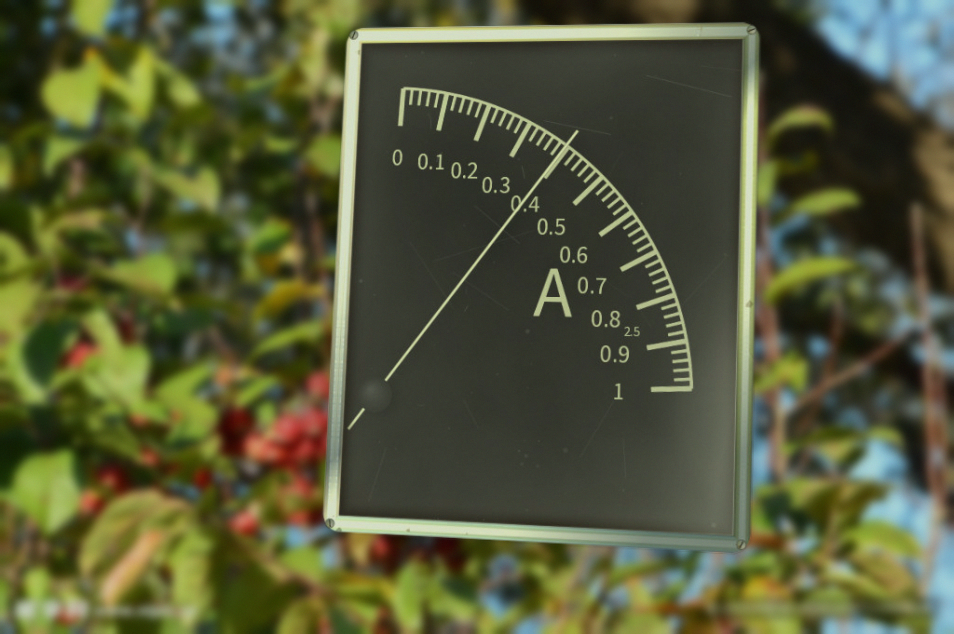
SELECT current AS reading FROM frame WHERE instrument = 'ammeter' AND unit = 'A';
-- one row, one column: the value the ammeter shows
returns 0.4 A
